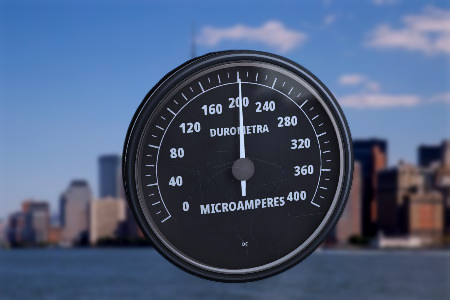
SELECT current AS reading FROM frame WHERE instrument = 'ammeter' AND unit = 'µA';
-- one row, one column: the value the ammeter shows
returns 200 µA
